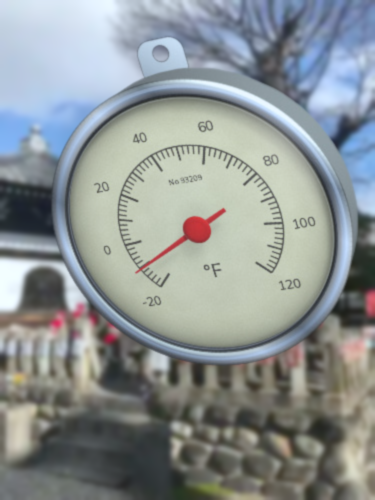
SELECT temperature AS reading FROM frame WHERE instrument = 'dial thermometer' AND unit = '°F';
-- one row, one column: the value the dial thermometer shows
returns -10 °F
